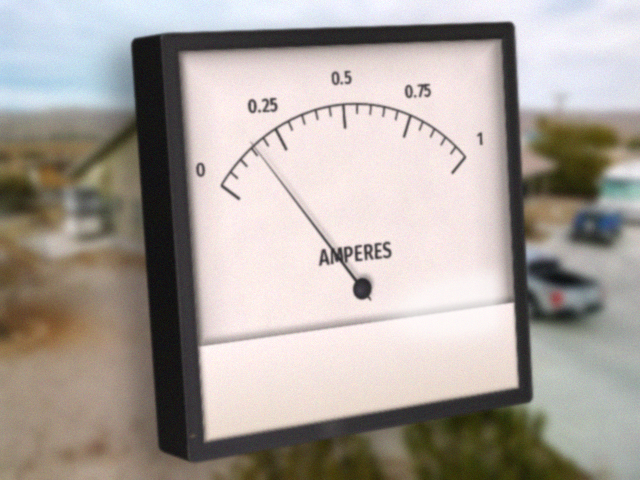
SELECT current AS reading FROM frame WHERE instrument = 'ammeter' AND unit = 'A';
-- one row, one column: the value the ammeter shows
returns 0.15 A
